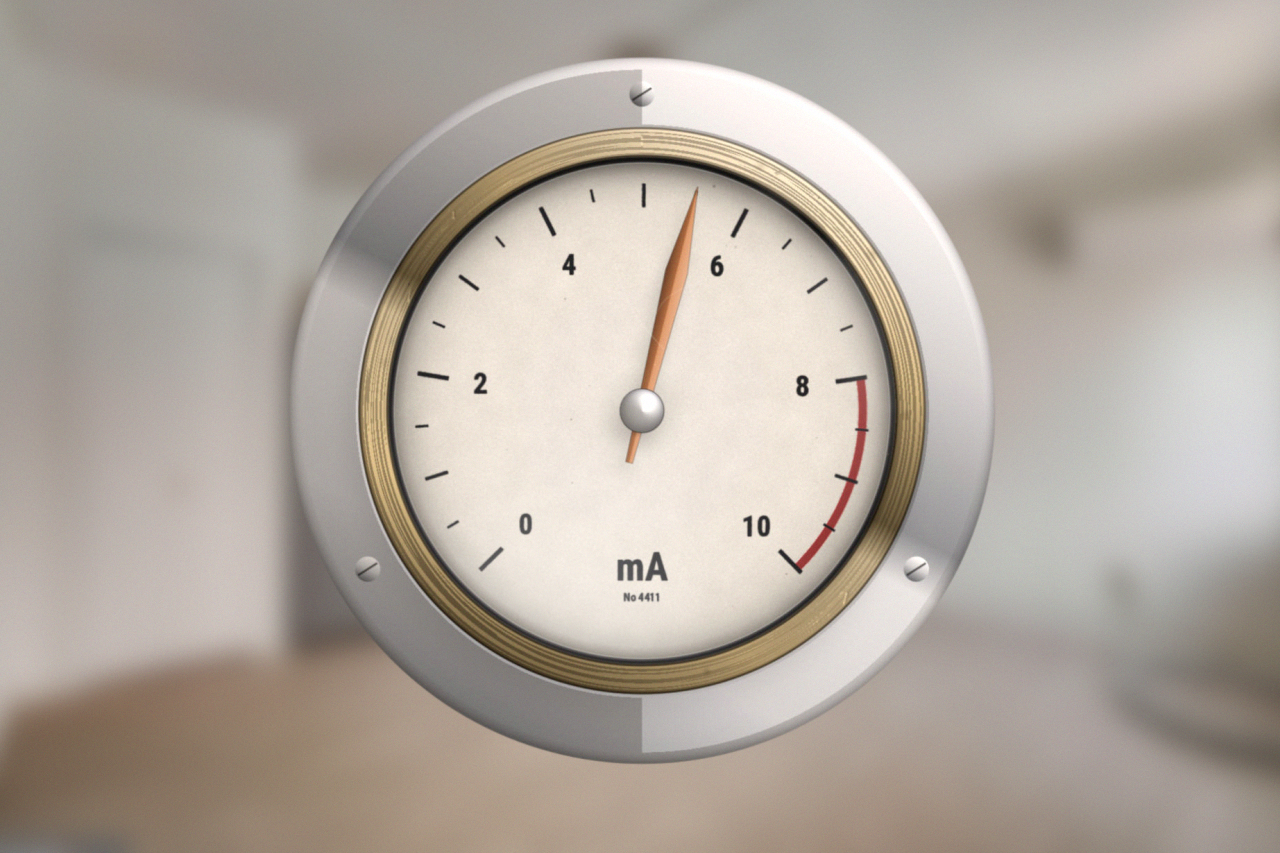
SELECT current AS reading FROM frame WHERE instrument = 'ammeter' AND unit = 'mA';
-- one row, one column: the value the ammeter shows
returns 5.5 mA
